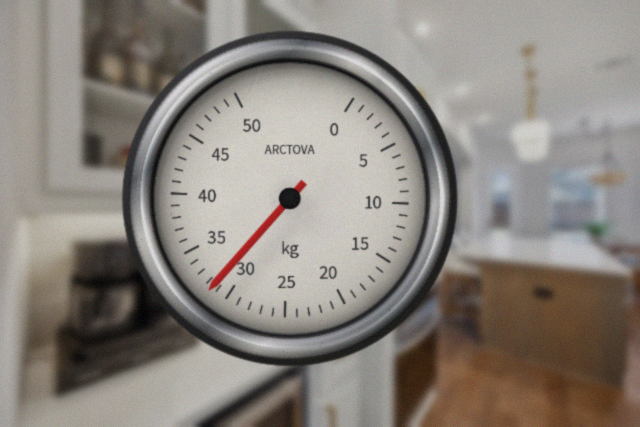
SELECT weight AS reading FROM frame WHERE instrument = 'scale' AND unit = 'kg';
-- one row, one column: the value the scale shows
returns 31.5 kg
